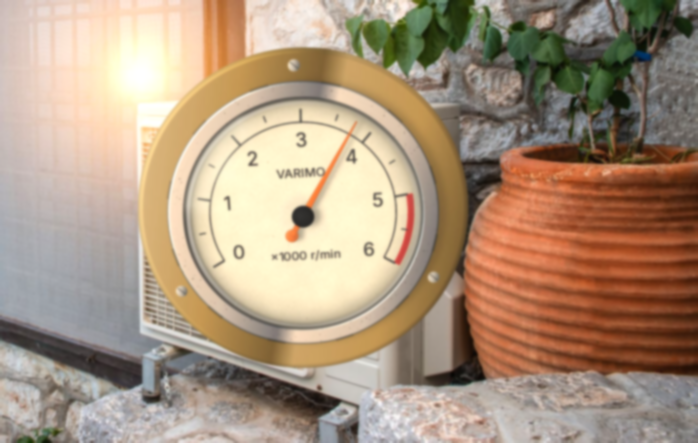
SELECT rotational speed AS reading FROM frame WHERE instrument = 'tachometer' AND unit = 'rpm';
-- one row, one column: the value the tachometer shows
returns 3750 rpm
